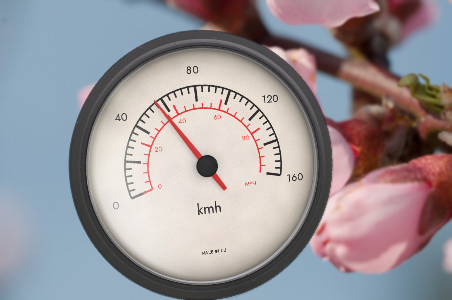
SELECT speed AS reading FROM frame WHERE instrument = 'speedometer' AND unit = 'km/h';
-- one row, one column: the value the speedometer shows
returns 56 km/h
